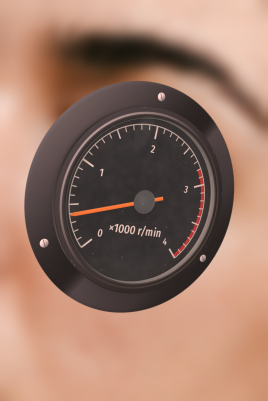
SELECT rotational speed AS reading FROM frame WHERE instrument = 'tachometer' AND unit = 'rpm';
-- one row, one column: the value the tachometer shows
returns 400 rpm
